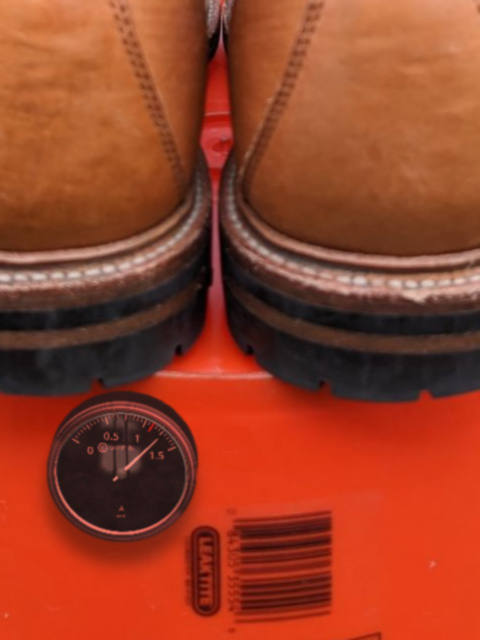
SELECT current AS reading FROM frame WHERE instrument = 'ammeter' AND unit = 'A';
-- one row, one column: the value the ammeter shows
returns 1.25 A
